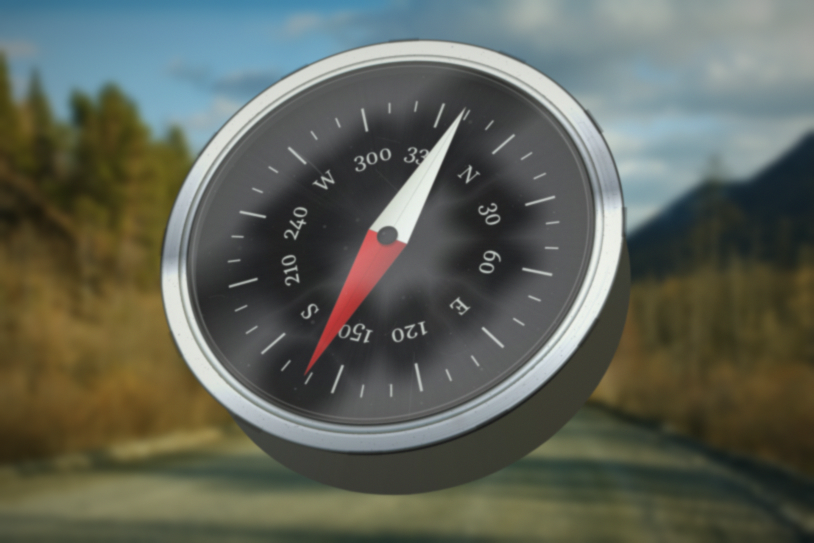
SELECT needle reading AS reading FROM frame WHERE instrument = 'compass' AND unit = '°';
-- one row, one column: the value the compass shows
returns 160 °
